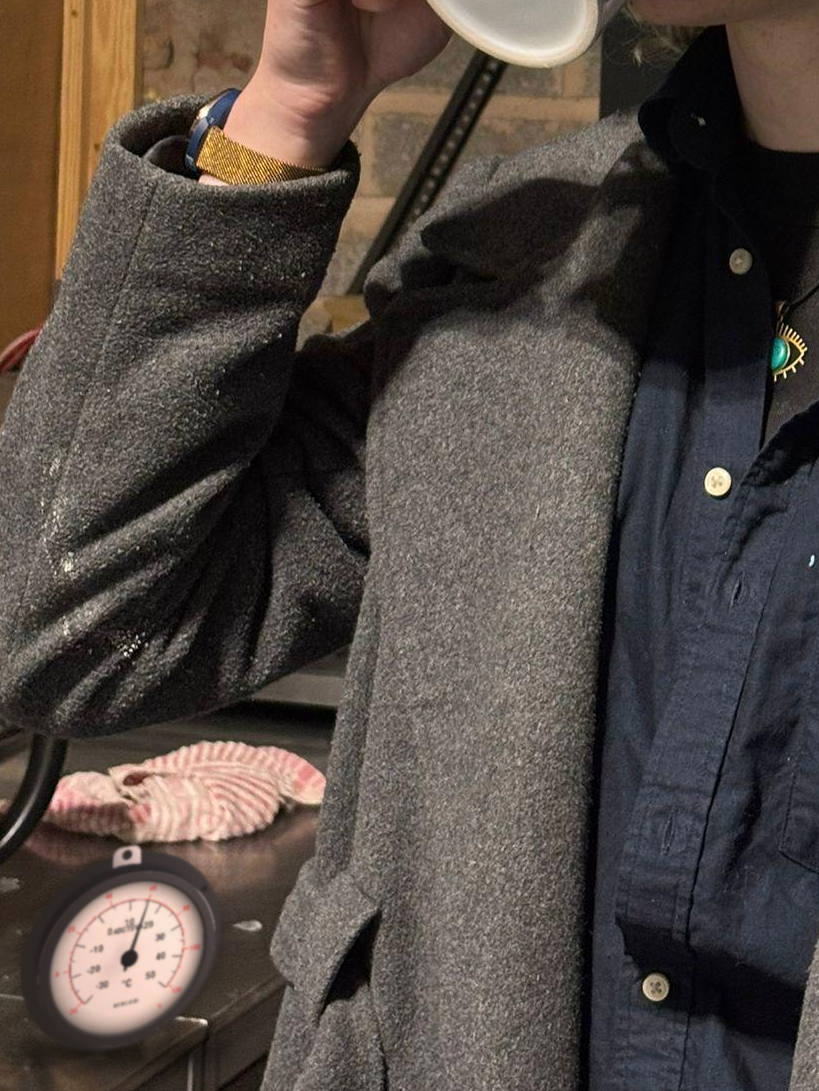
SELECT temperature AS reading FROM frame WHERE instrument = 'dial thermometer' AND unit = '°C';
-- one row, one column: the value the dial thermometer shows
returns 15 °C
